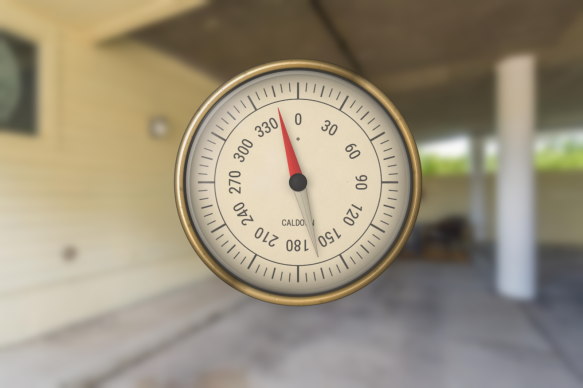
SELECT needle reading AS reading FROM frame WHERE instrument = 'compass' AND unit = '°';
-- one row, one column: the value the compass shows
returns 345 °
